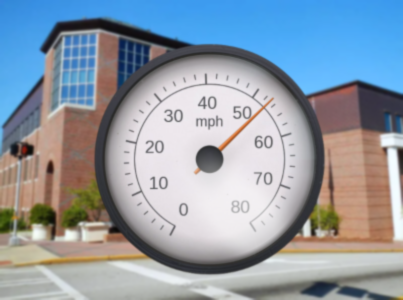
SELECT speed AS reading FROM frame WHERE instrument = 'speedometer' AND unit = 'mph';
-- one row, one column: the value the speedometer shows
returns 53 mph
